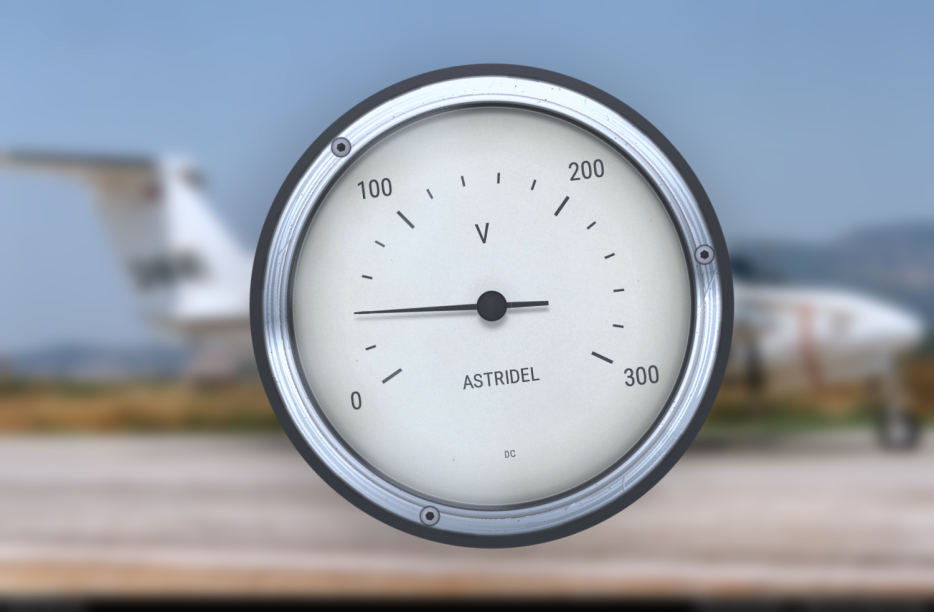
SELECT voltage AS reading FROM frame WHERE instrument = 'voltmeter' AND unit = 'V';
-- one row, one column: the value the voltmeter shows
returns 40 V
